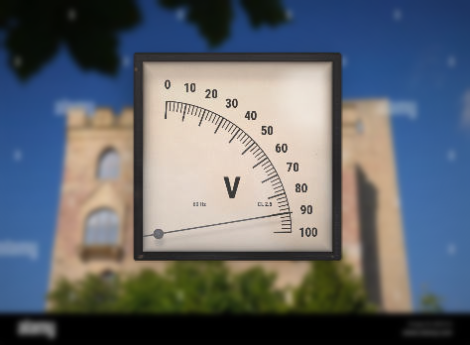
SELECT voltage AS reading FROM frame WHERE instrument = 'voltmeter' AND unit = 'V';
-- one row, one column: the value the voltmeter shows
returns 90 V
